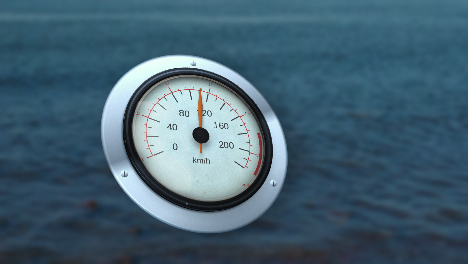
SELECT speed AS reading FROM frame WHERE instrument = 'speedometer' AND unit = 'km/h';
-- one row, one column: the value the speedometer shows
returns 110 km/h
